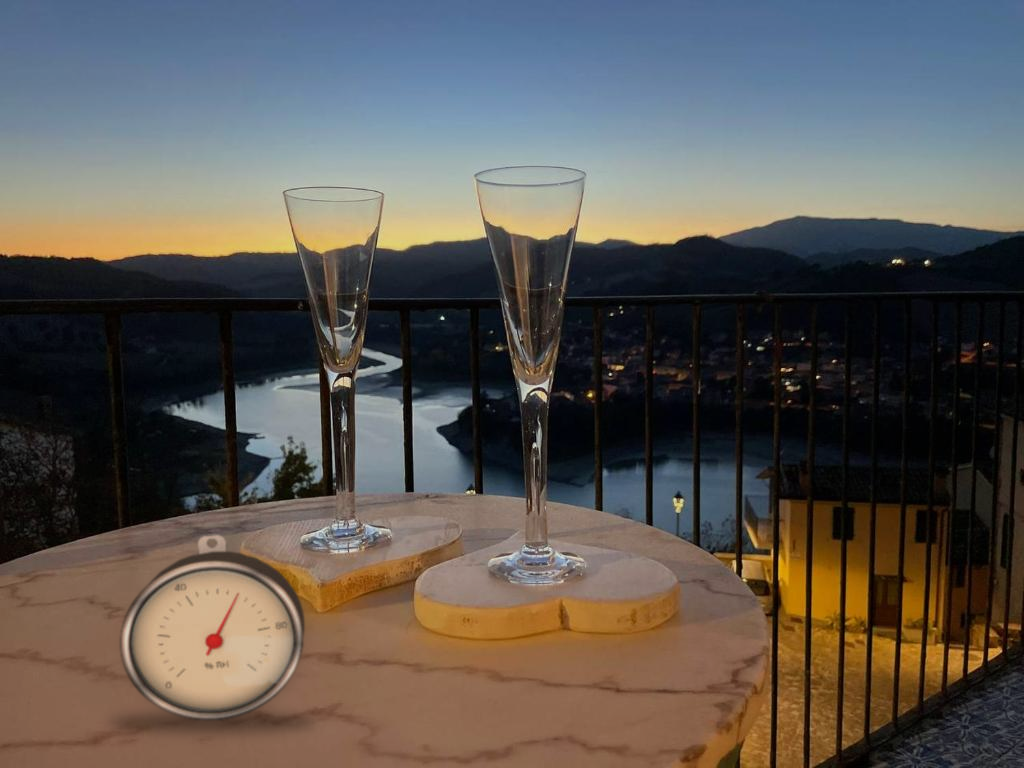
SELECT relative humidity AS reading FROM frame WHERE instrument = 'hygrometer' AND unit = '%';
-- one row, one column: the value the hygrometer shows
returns 60 %
